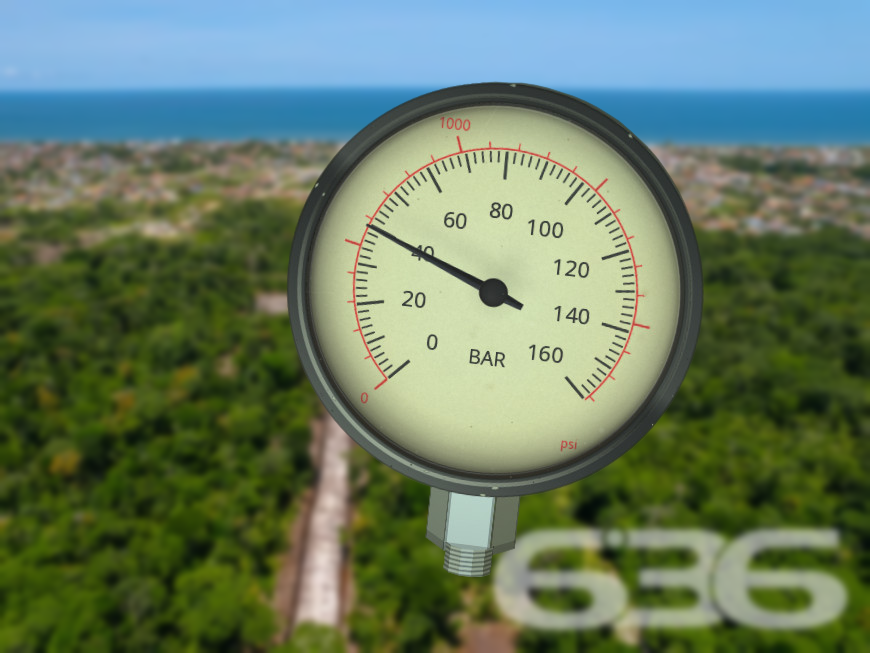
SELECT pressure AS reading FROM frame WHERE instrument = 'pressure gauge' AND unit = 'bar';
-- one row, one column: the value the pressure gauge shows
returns 40 bar
